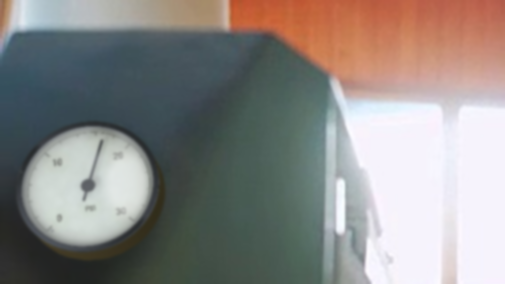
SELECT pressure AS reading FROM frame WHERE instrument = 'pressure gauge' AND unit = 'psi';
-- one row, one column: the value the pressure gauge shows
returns 17 psi
